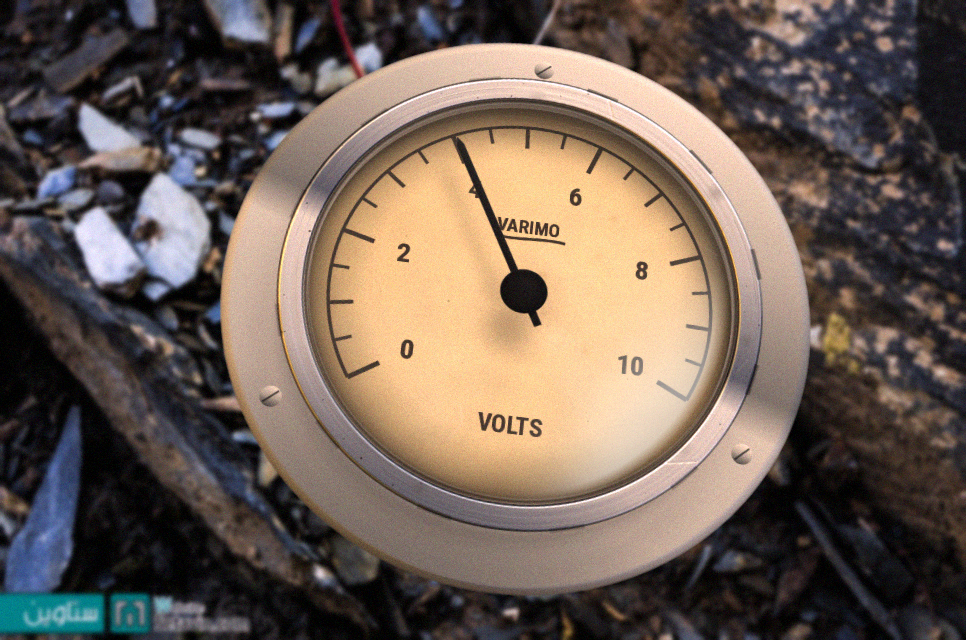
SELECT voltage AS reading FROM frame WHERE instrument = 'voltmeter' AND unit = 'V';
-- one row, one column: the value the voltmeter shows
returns 4 V
